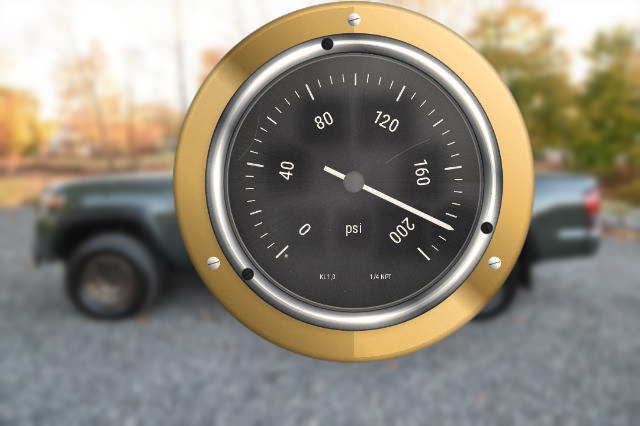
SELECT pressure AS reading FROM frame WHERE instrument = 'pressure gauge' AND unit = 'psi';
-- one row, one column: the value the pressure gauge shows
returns 185 psi
